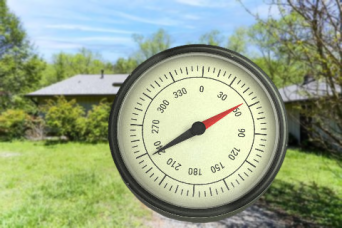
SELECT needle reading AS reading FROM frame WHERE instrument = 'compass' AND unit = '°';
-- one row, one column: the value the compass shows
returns 55 °
